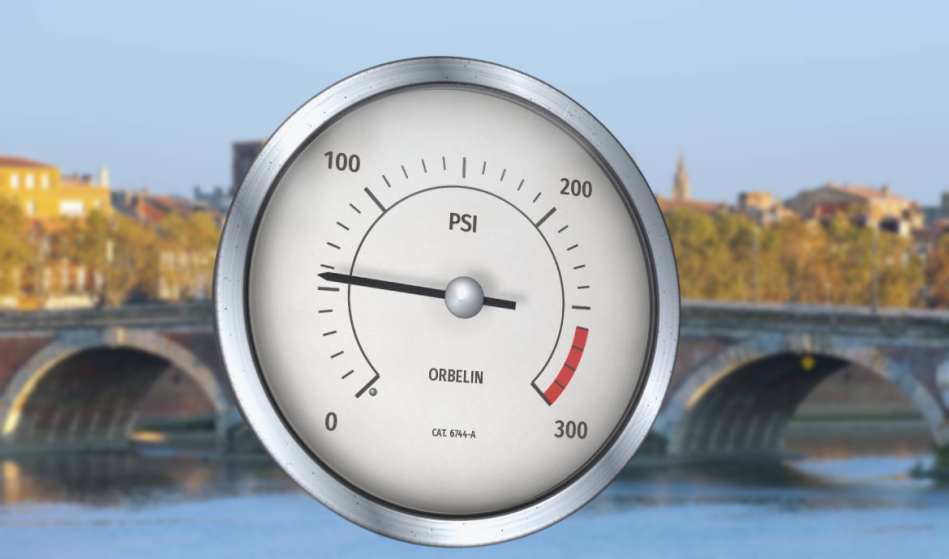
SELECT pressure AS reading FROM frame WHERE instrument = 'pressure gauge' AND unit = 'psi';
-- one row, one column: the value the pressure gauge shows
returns 55 psi
